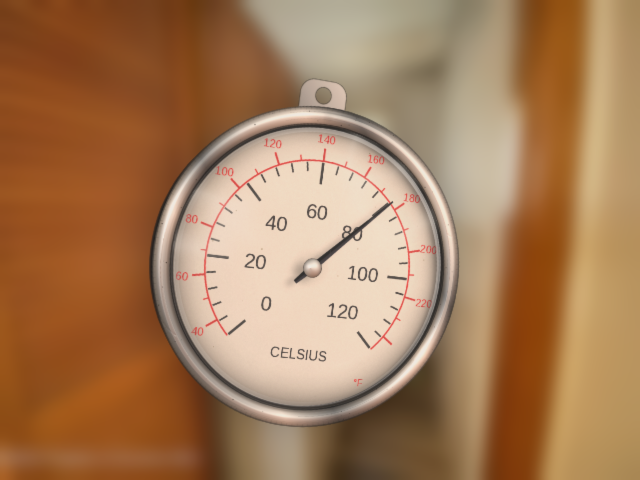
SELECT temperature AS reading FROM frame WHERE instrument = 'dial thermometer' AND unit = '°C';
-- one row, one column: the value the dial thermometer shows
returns 80 °C
